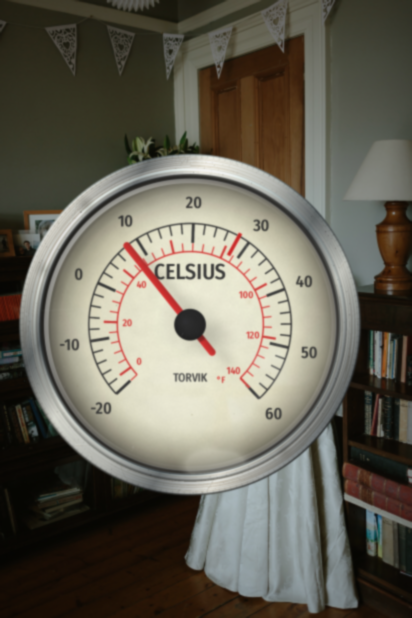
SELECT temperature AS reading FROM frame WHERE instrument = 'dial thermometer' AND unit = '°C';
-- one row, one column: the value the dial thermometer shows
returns 8 °C
